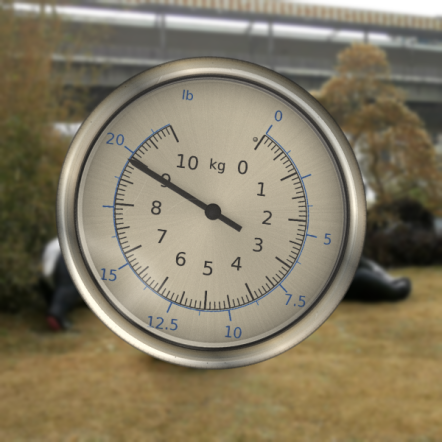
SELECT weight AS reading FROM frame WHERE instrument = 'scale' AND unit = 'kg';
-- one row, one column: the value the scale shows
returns 8.9 kg
